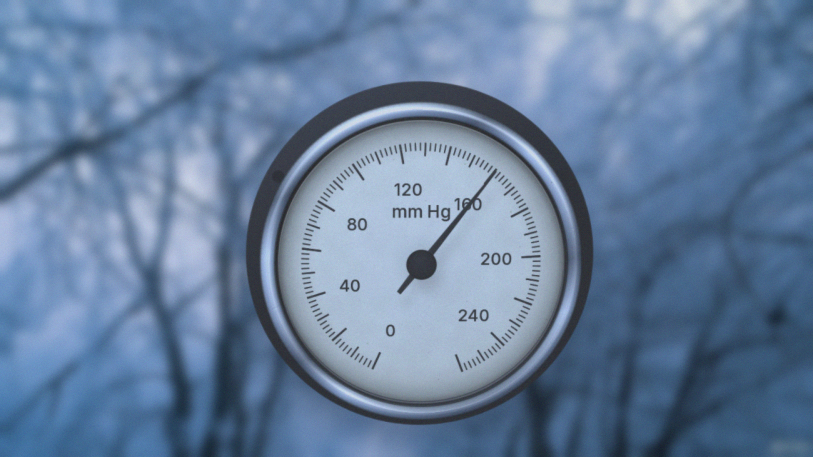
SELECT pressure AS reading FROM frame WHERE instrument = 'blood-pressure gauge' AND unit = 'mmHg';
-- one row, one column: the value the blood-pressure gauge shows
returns 160 mmHg
